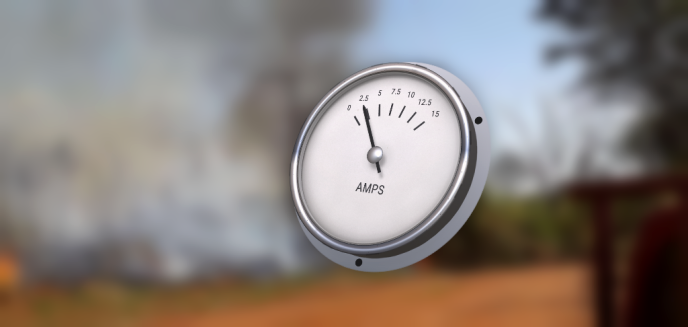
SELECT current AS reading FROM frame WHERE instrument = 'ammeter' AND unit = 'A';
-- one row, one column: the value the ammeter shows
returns 2.5 A
